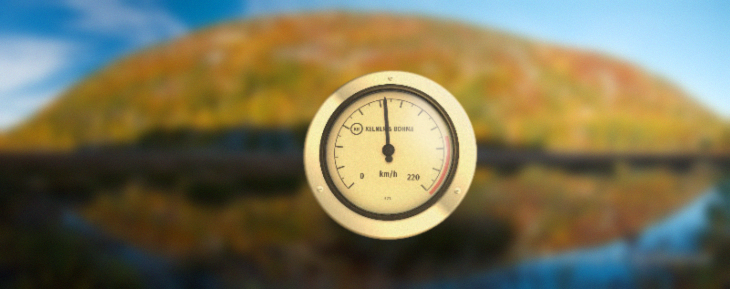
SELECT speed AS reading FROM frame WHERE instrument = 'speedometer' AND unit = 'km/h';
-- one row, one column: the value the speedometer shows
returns 105 km/h
